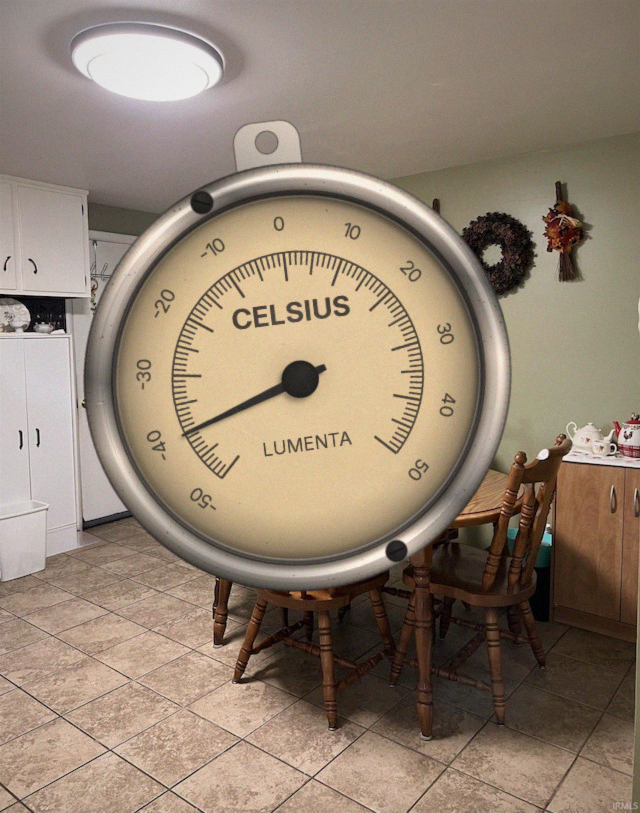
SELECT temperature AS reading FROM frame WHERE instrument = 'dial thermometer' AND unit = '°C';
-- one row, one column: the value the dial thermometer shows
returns -40 °C
